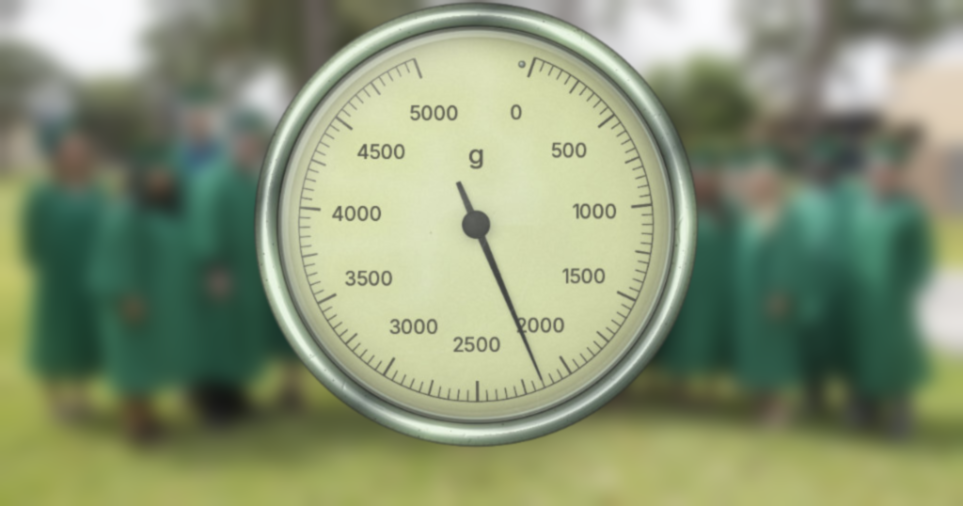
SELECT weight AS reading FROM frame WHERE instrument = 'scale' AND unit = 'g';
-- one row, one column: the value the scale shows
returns 2150 g
